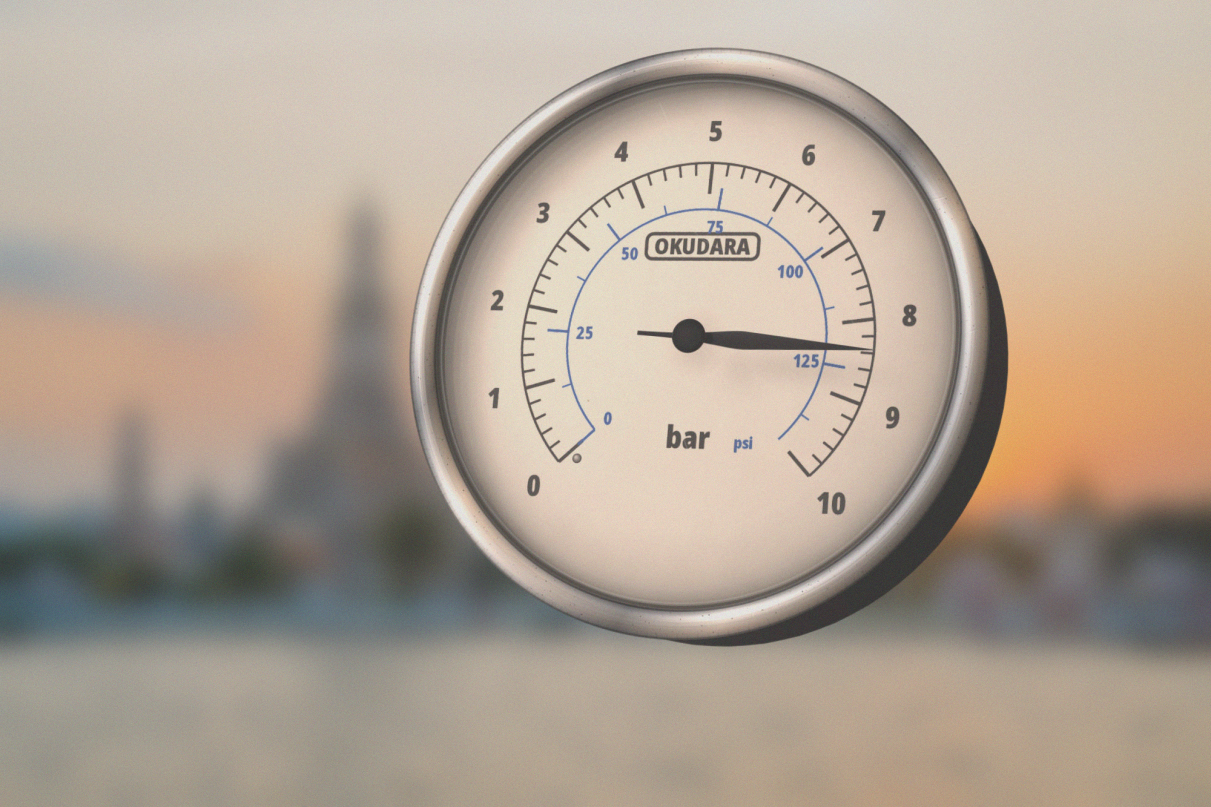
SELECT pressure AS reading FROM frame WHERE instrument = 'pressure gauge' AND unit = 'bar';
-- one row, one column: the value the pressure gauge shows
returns 8.4 bar
